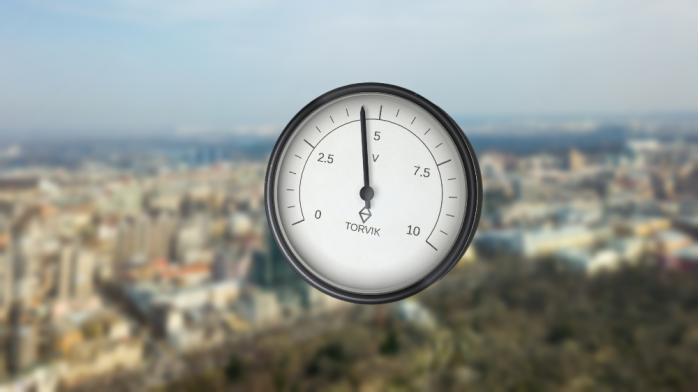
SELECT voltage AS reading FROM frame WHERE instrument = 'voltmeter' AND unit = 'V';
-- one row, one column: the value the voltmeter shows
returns 4.5 V
